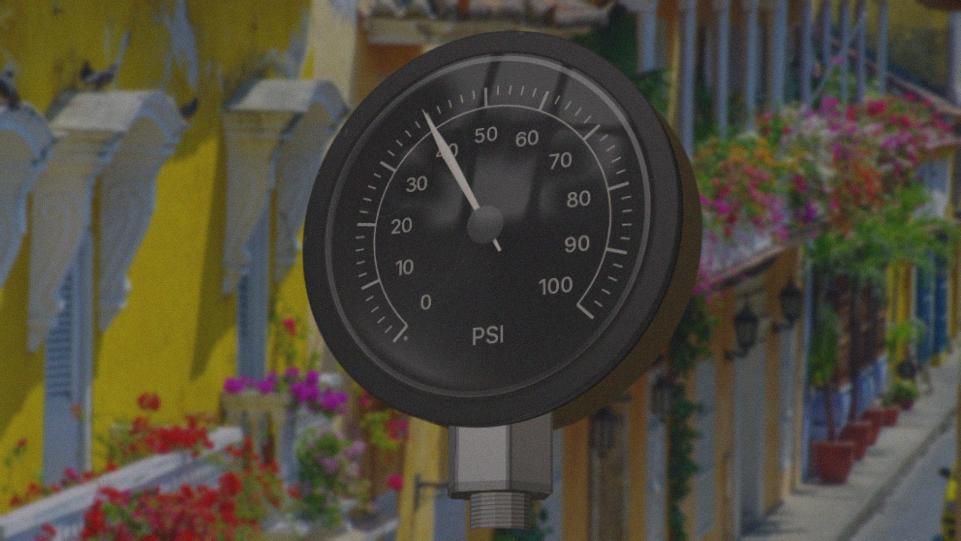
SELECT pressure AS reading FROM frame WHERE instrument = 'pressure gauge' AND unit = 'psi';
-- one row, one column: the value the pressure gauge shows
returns 40 psi
